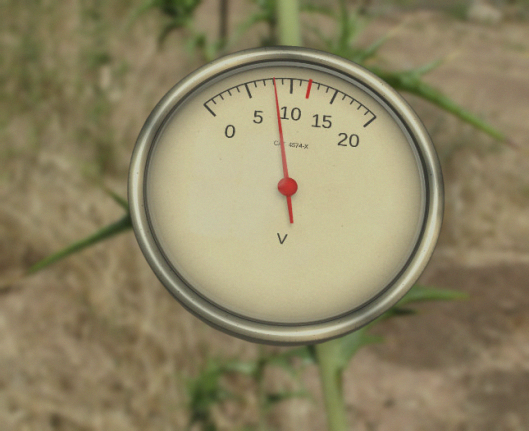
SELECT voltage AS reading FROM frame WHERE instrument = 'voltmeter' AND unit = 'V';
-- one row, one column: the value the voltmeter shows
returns 8 V
